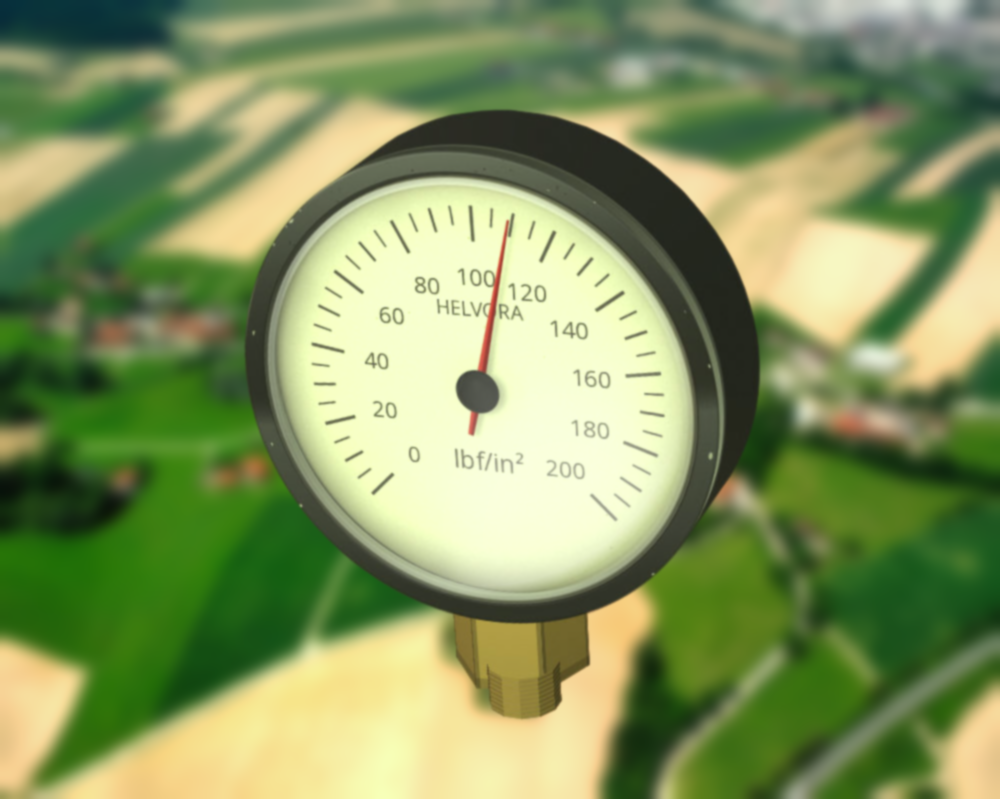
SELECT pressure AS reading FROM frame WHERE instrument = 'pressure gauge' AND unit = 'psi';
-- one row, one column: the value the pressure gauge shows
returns 110 psi
